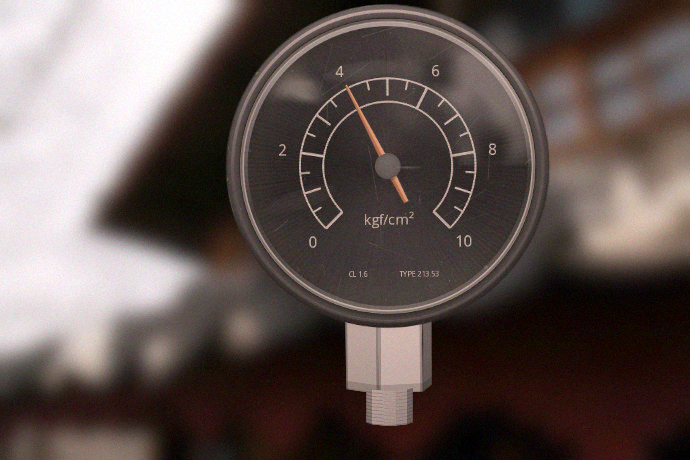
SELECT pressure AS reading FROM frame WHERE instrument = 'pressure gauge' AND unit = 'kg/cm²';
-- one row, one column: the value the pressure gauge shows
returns 4 kg/cm²
